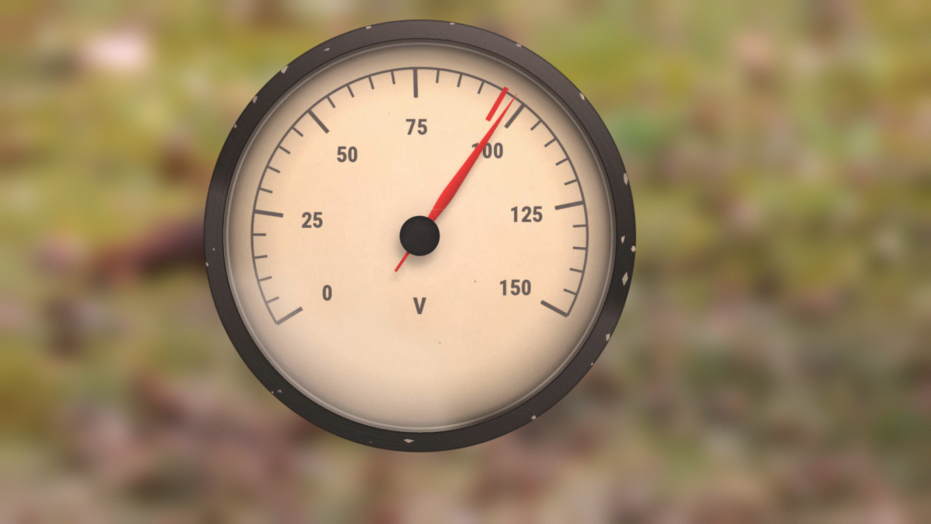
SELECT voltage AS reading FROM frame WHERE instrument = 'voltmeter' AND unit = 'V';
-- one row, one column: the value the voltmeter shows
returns 97.5 V
